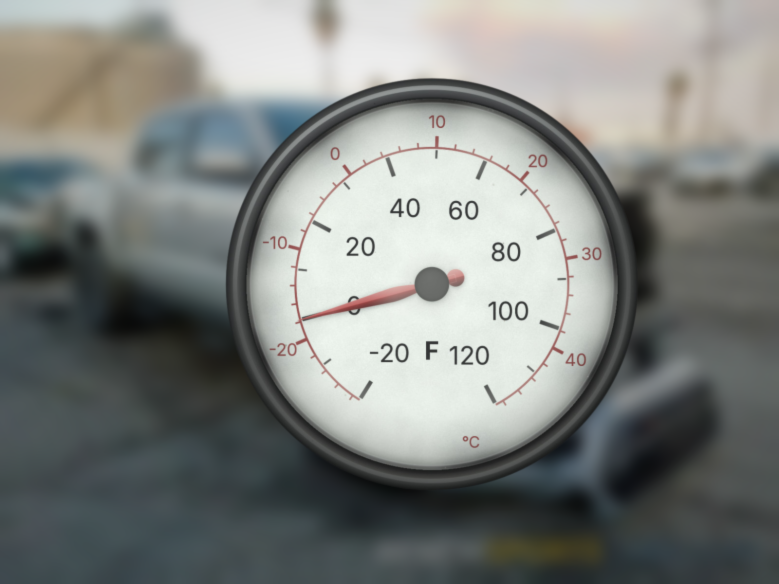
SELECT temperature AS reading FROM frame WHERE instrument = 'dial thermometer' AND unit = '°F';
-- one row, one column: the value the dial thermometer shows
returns 0 °F
